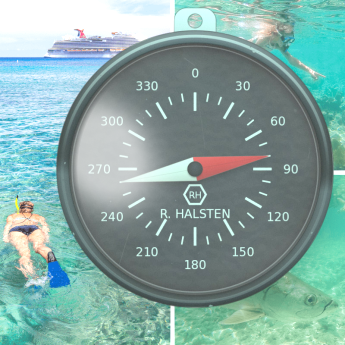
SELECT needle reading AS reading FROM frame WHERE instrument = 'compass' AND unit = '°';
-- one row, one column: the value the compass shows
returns 80 °
